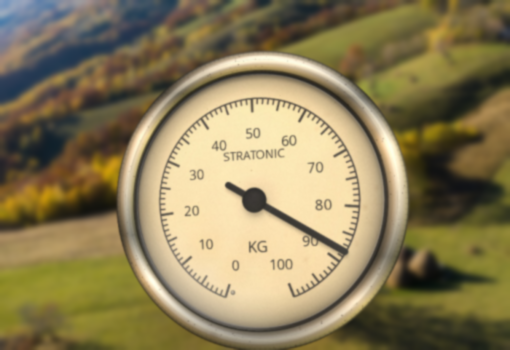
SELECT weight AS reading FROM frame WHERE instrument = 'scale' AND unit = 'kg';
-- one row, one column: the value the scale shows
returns 88 kg
